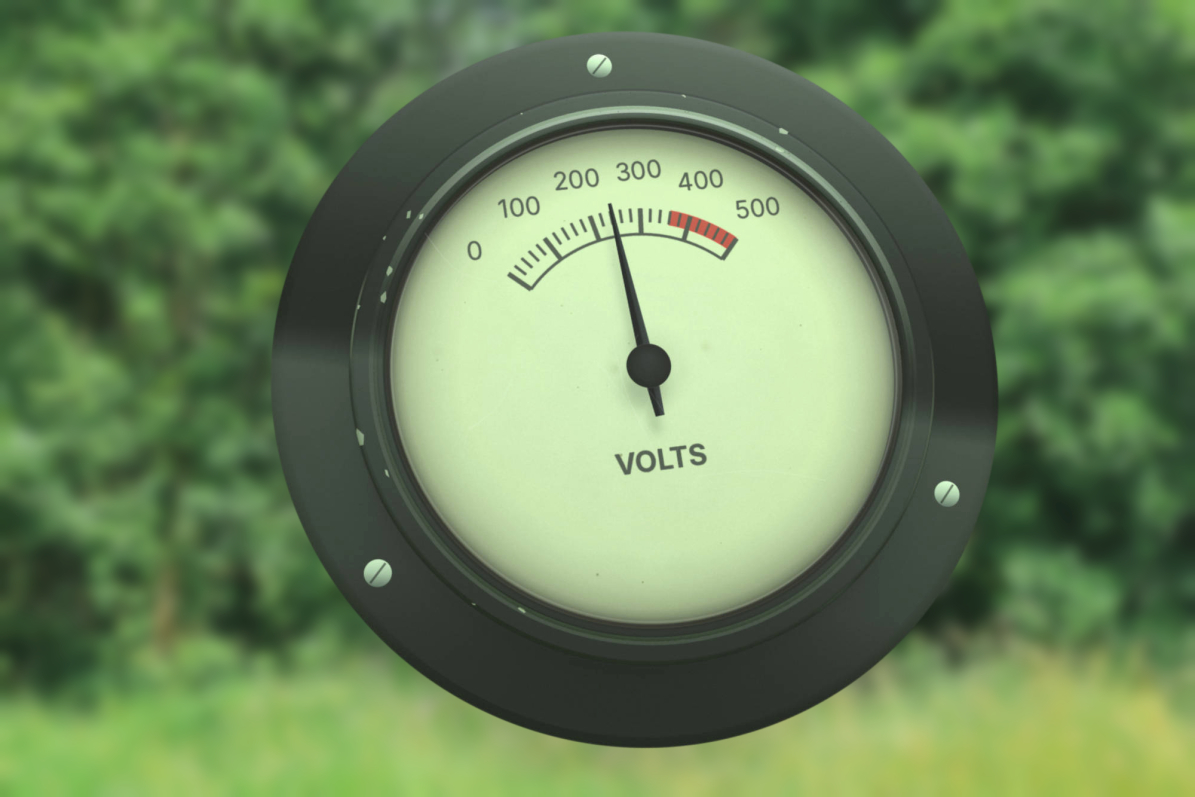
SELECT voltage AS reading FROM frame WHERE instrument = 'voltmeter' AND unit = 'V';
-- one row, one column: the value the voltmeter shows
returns 240 V
